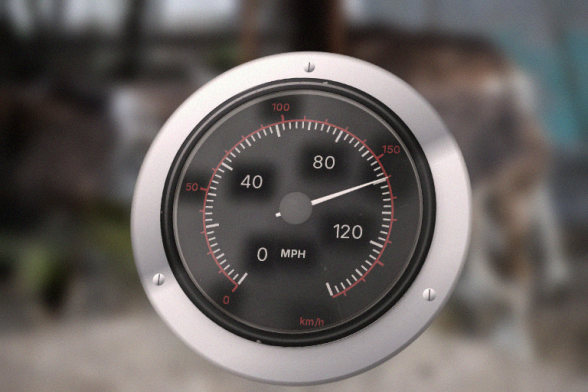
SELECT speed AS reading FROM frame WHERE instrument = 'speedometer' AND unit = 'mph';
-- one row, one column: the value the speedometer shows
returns 100 mph
